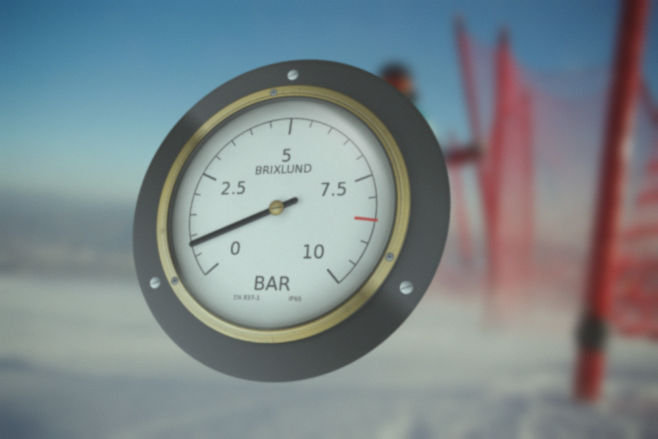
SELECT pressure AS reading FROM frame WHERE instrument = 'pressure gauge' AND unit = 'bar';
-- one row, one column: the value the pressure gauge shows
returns 0.75 bar
